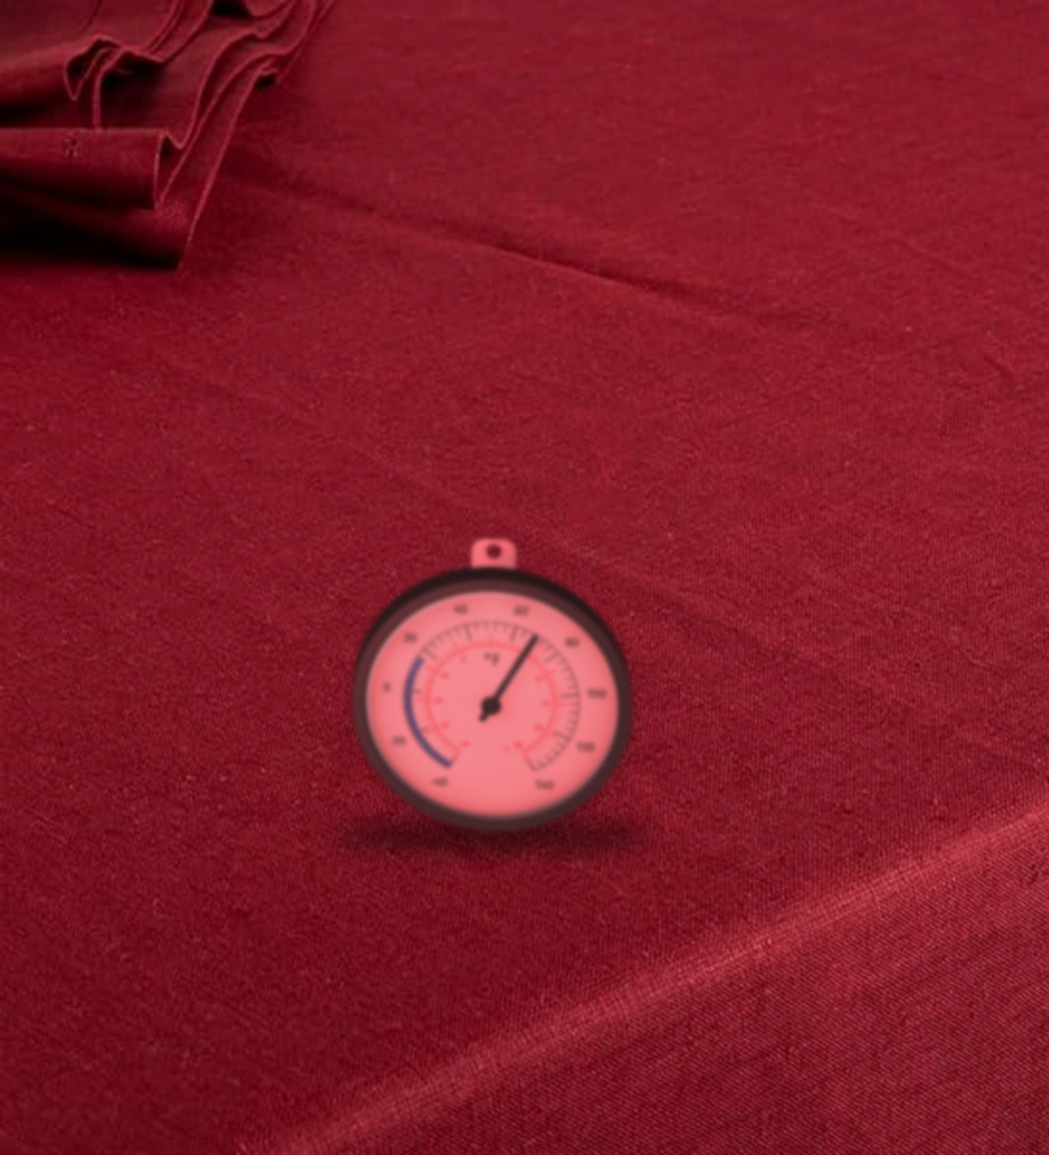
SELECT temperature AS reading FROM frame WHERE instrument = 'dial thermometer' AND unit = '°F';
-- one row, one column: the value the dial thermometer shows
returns 68 °F
